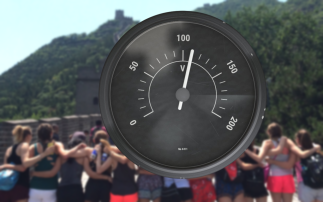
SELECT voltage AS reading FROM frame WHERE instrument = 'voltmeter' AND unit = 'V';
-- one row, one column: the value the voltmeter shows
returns 110 V
